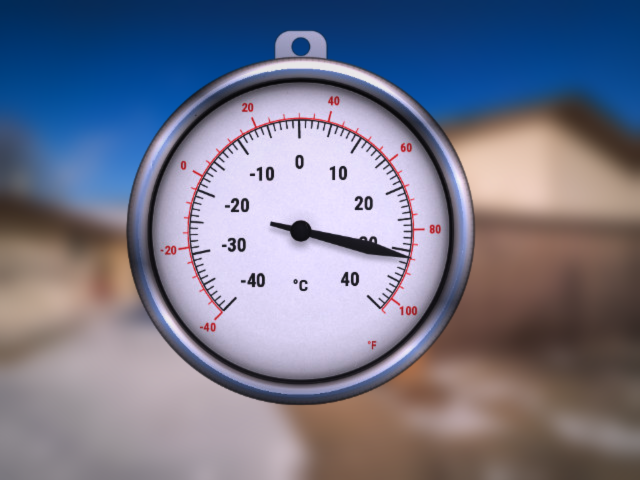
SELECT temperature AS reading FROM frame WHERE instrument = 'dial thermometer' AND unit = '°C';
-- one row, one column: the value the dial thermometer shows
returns 31 °C
